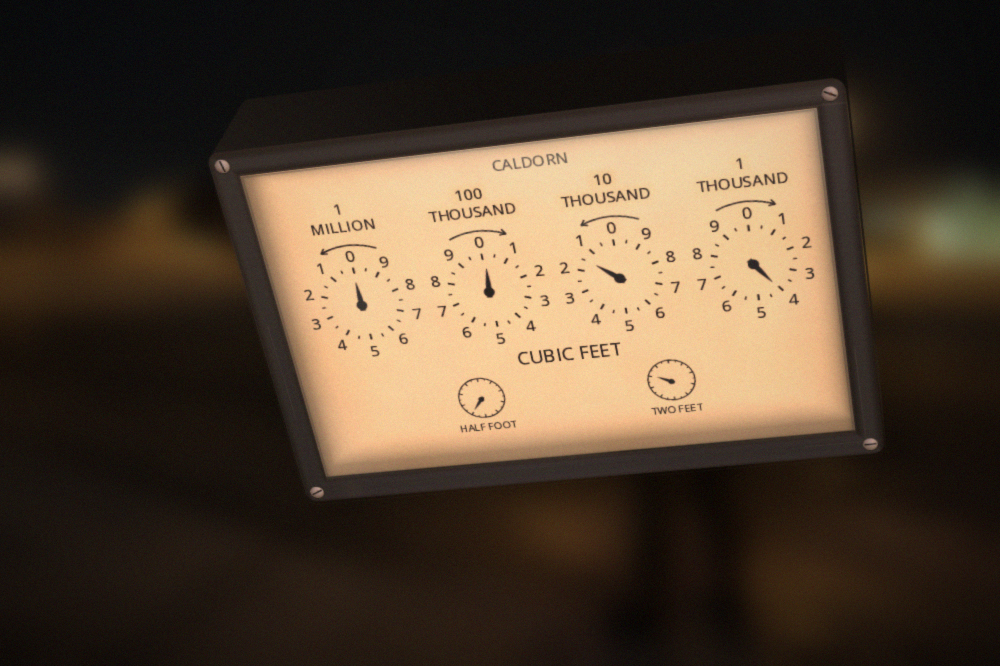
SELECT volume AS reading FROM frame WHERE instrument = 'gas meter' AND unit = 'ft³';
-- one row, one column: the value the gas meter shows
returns 1400 ft³
